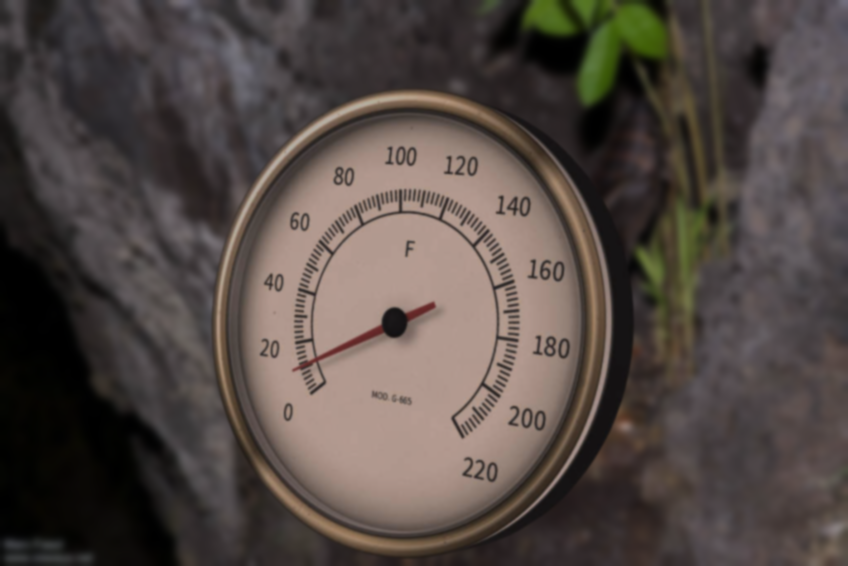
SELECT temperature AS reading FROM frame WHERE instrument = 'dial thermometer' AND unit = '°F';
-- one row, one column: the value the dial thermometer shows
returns 10 °F
